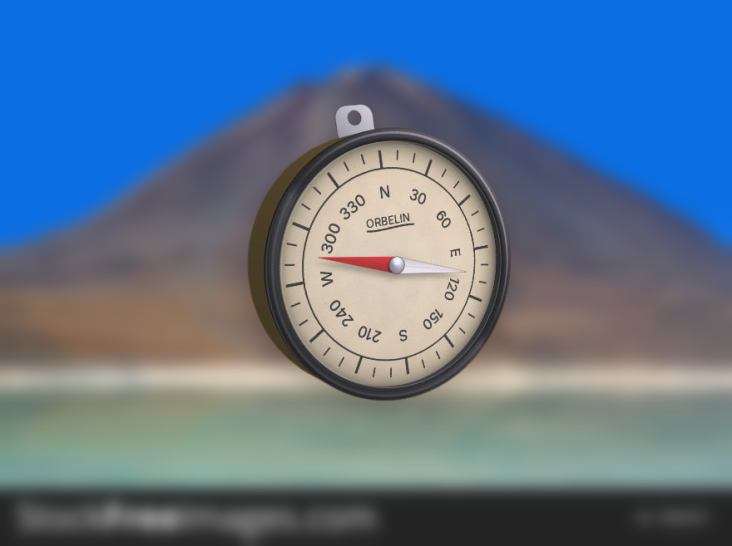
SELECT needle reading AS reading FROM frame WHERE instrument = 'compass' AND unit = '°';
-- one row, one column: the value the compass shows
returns 285 °
